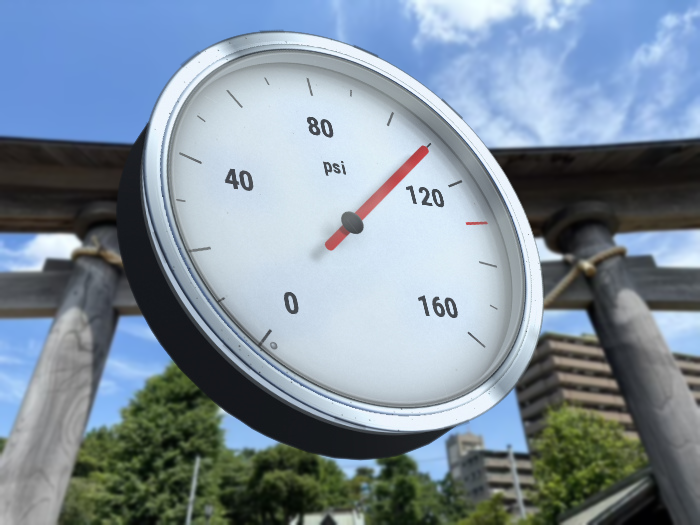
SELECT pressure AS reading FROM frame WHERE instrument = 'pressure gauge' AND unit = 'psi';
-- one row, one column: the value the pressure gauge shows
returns 110 psi
